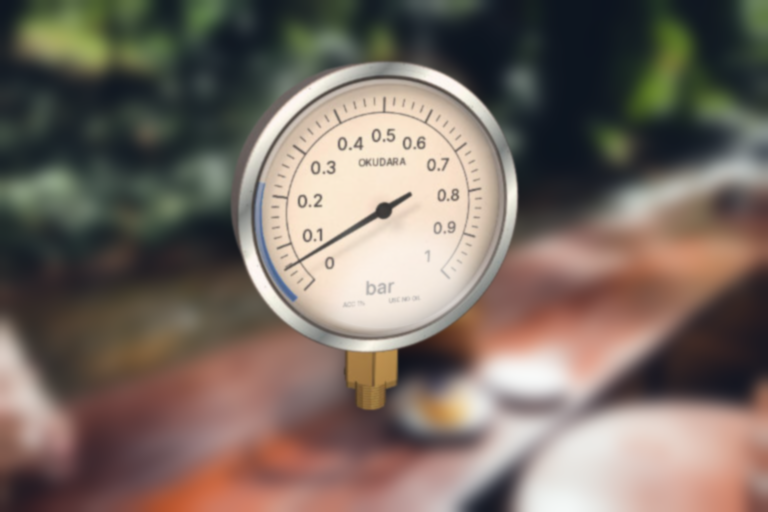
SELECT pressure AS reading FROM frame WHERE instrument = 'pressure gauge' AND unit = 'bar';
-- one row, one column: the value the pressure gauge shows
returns 0.06 bar
